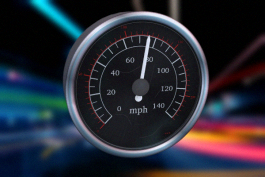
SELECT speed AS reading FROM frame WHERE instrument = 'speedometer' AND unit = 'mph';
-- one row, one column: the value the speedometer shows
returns 75 mph
